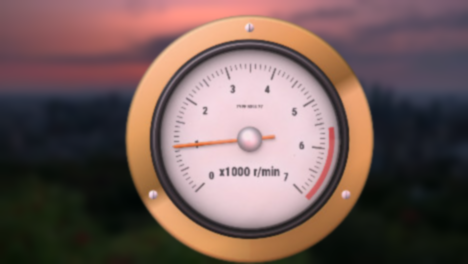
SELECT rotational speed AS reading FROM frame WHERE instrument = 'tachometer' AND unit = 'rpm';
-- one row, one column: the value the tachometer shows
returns 1000 rpm
